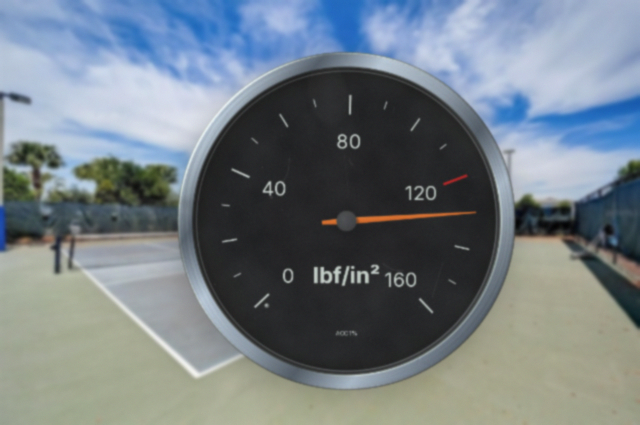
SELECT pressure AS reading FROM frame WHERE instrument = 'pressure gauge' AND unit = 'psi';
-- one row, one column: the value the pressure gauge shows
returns 130 psi
